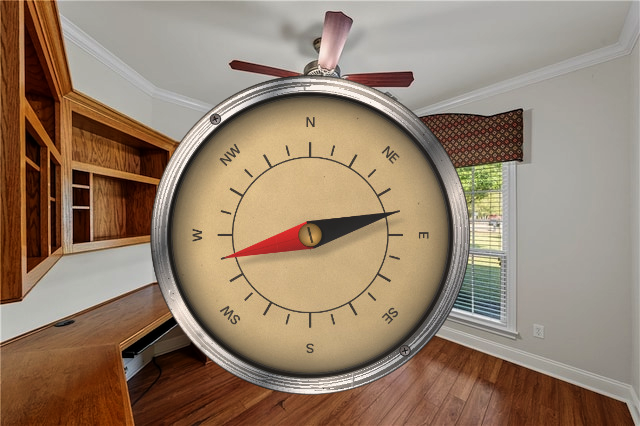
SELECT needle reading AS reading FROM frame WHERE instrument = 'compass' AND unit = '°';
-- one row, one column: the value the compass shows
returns 255 °
